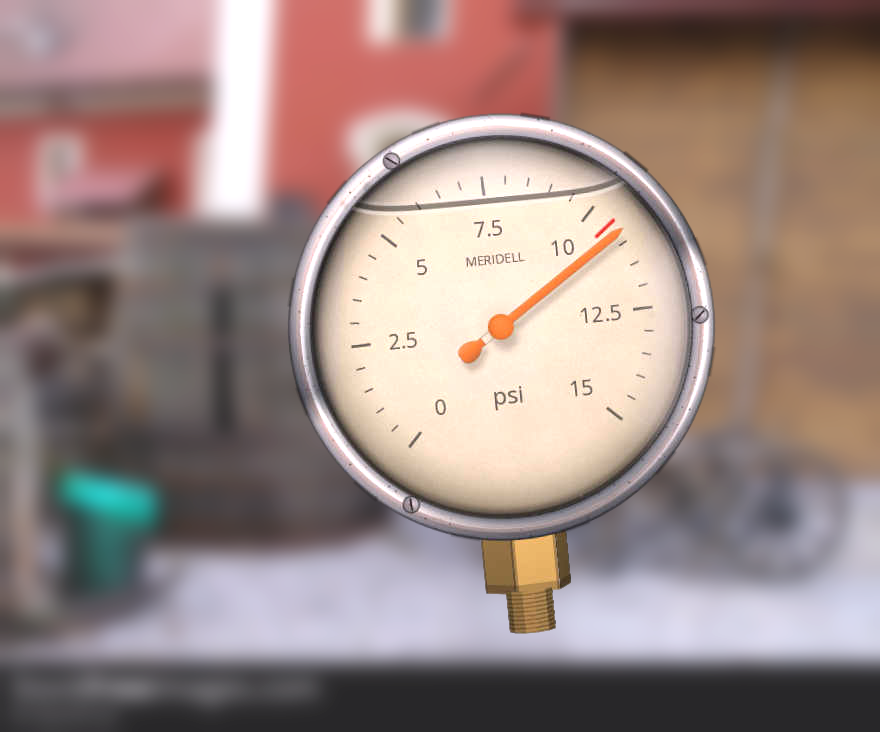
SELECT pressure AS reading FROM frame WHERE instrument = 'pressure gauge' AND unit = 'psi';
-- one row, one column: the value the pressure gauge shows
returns 10.75 psi
